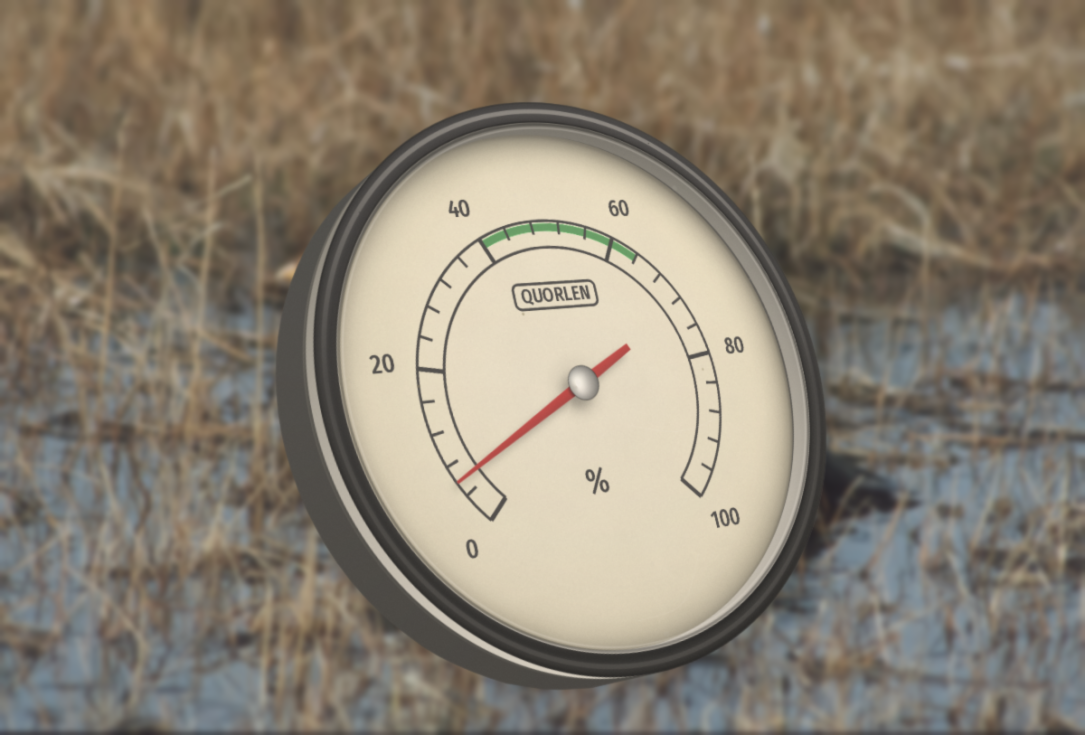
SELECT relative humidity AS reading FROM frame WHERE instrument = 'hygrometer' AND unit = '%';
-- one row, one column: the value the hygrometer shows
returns 6 %
